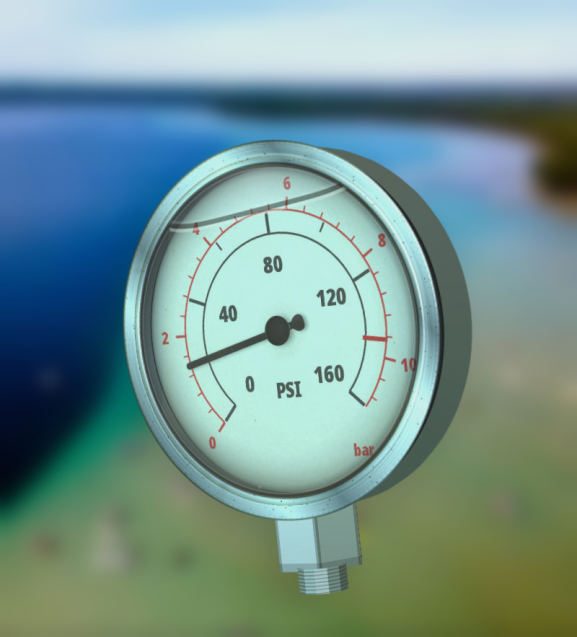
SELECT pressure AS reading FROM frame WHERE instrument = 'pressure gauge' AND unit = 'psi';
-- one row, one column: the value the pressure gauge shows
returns 20 psi
